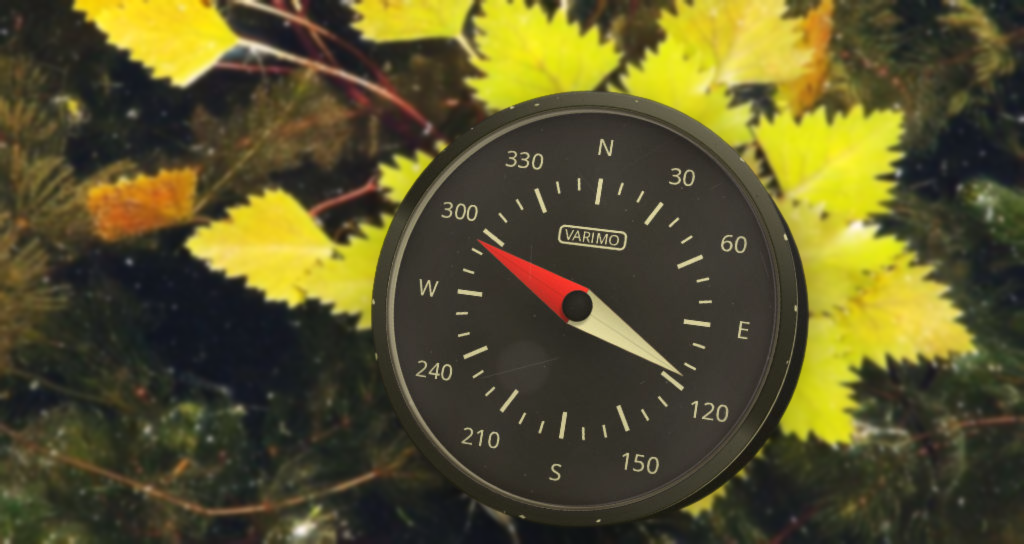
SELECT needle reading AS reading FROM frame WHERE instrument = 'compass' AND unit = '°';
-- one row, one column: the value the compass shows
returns 295 °
